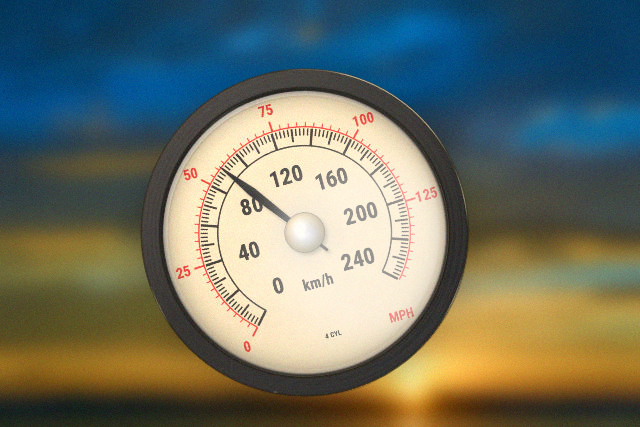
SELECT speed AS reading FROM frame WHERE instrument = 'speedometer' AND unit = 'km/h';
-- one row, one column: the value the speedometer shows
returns 90 km/h
